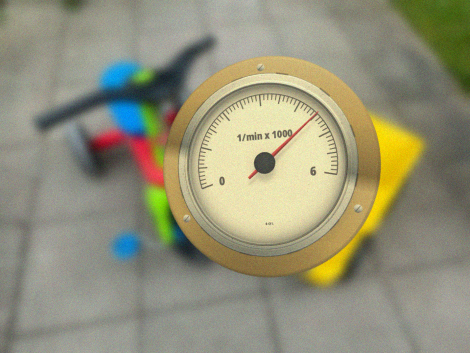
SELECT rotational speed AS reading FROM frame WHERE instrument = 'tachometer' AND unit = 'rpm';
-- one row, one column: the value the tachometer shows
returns 4500 rpm
